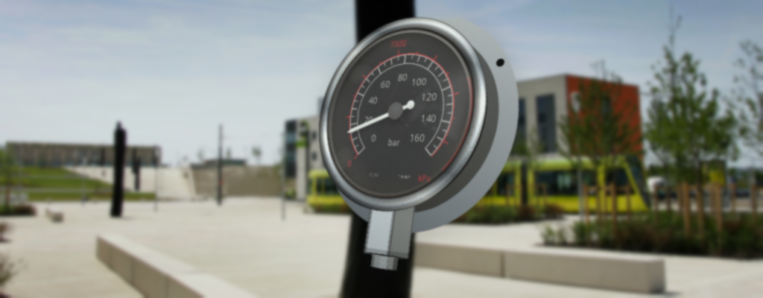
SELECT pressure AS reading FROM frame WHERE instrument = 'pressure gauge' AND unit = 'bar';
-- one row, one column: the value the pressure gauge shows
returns 15 bar
